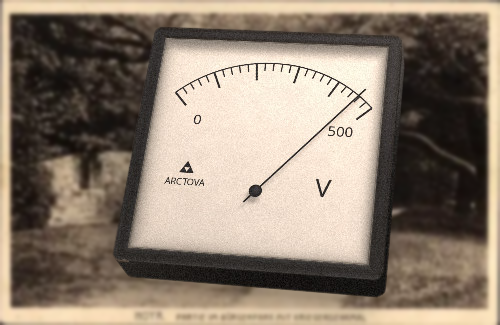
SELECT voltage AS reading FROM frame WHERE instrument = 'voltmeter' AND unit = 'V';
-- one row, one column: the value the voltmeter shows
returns 460 V
